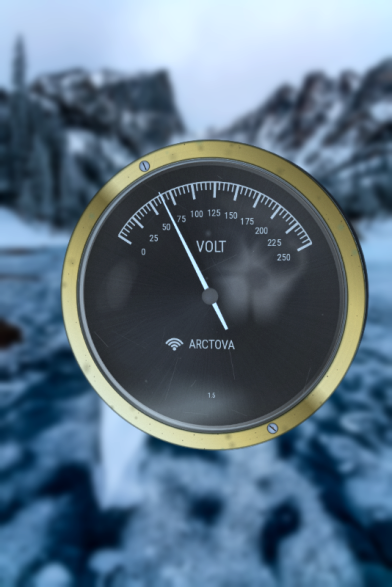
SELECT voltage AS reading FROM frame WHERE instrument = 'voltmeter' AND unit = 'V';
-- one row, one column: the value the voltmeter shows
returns 65 V
